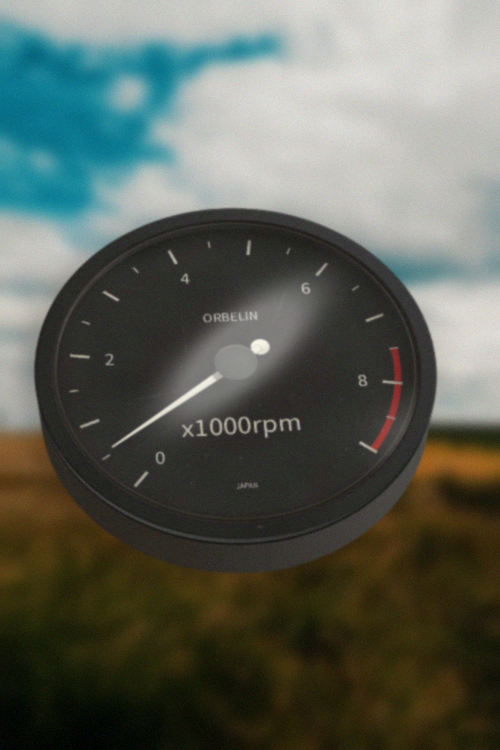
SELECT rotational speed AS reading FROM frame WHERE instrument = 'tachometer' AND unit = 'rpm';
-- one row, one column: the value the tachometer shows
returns 500 rpm
